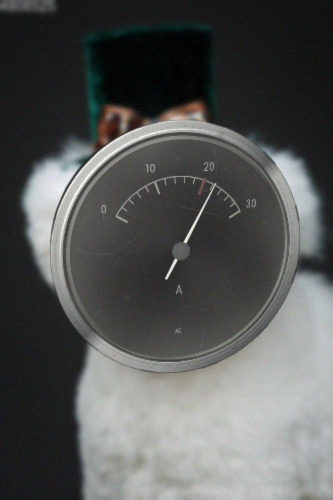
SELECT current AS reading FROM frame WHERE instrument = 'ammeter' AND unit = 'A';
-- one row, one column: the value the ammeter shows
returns 22 A
